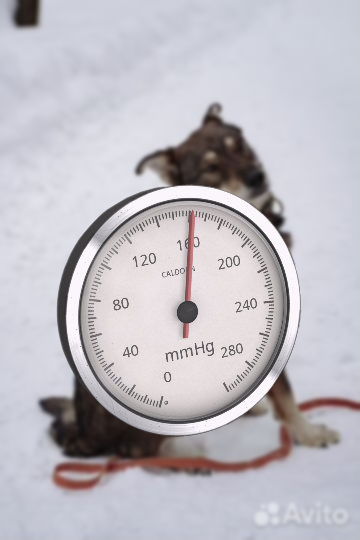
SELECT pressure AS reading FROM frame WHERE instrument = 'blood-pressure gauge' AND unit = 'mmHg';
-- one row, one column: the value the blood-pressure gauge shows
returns 160 mmHg
